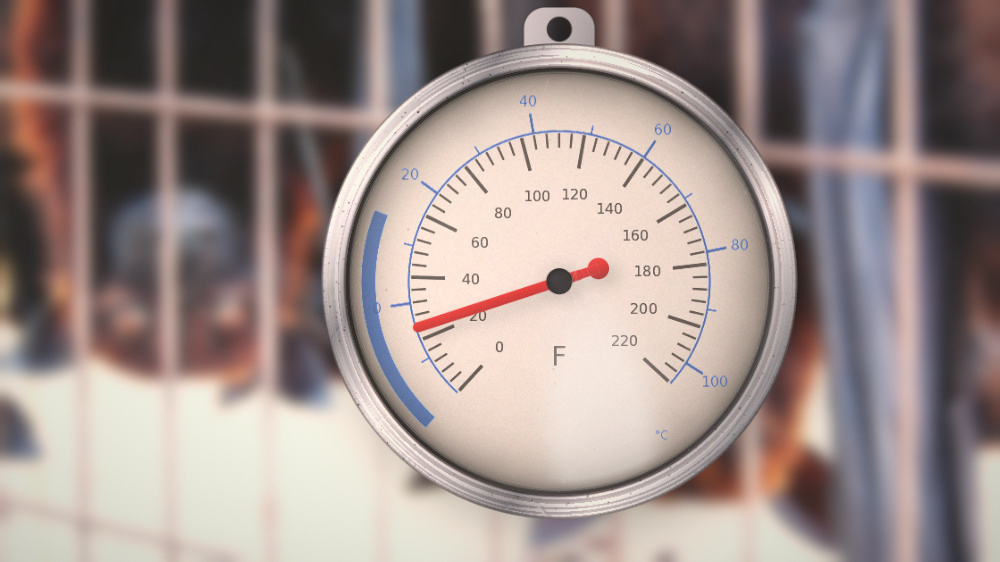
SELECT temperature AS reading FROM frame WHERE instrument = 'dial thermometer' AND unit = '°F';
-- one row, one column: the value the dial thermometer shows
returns 24 °F
